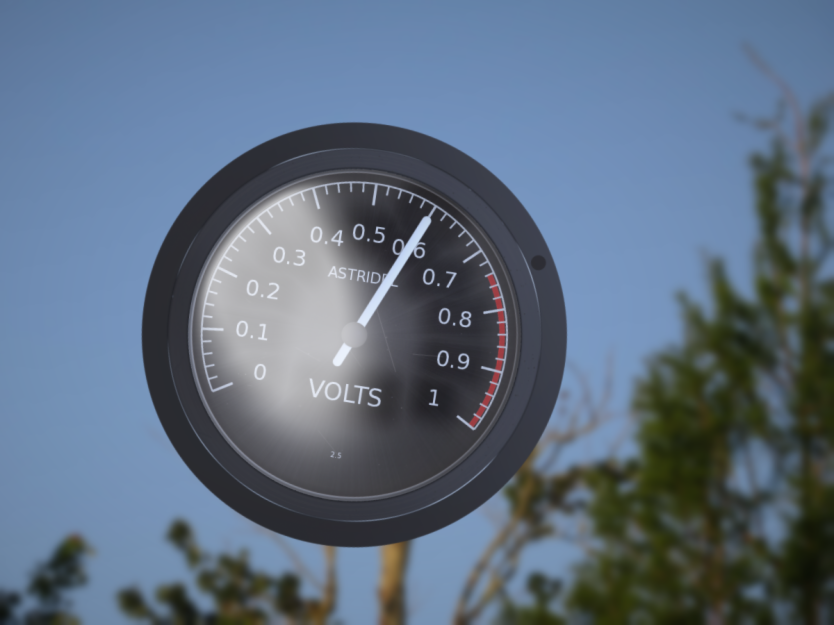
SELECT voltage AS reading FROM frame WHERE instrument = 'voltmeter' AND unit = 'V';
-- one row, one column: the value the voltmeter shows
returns 0.6 V
